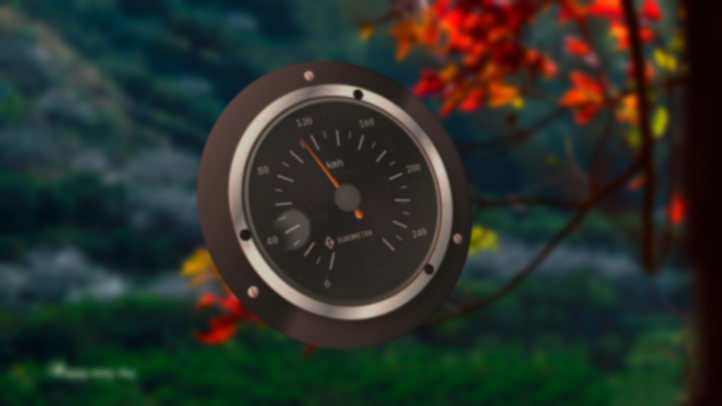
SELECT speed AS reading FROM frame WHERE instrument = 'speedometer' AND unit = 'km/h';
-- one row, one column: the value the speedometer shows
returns 110 km/h
